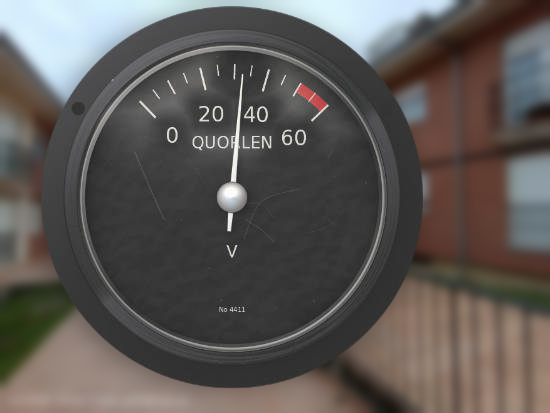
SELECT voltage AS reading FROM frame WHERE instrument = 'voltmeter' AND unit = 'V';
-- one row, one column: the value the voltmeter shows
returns 32.5 V
